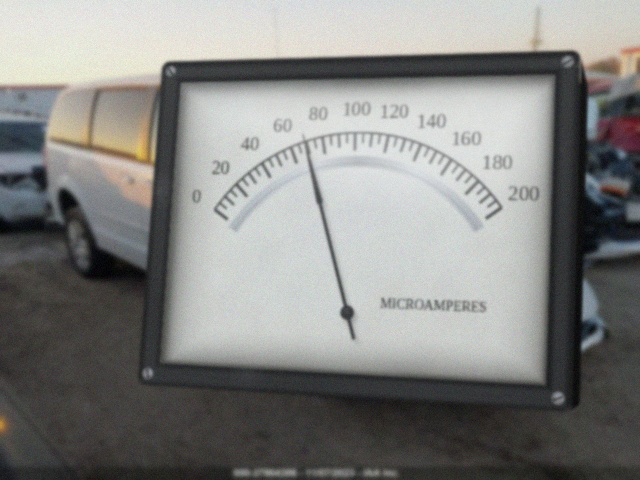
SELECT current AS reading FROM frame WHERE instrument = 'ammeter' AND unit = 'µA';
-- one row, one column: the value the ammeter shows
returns 70 µA
